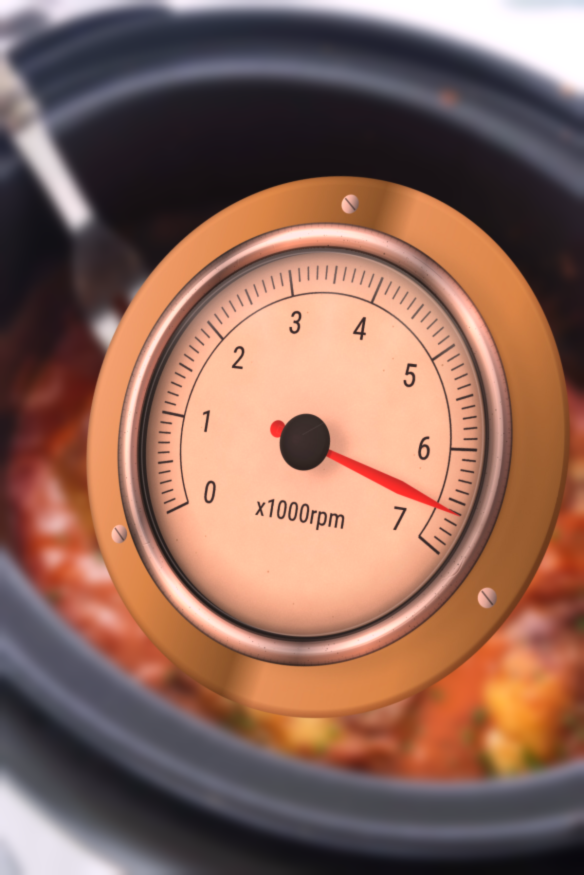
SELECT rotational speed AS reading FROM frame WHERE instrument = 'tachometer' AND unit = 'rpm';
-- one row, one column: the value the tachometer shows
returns 6600 rpm
